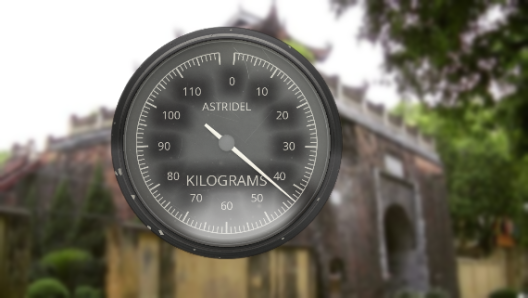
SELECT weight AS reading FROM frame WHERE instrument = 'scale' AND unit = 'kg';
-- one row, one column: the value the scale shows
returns 43 kg
